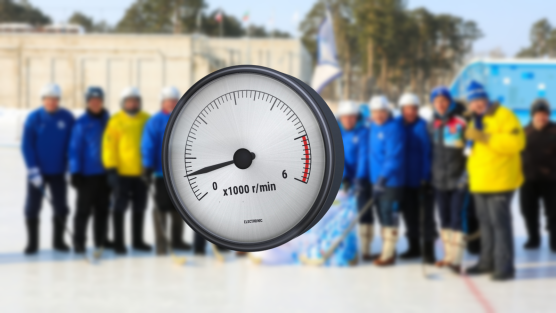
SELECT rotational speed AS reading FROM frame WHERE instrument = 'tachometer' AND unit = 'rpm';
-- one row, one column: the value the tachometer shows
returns 600 rpm
